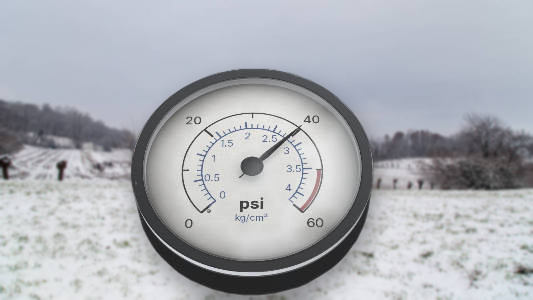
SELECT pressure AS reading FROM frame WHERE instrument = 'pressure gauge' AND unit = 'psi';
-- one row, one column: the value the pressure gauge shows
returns 40 psi
